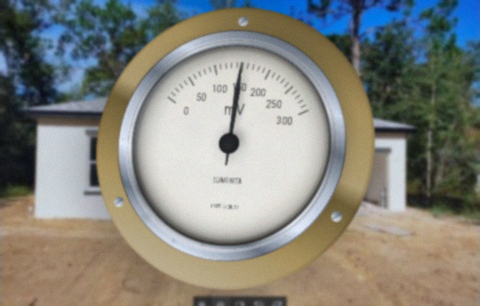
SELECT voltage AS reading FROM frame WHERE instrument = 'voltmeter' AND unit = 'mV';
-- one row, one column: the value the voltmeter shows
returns 150 mV
